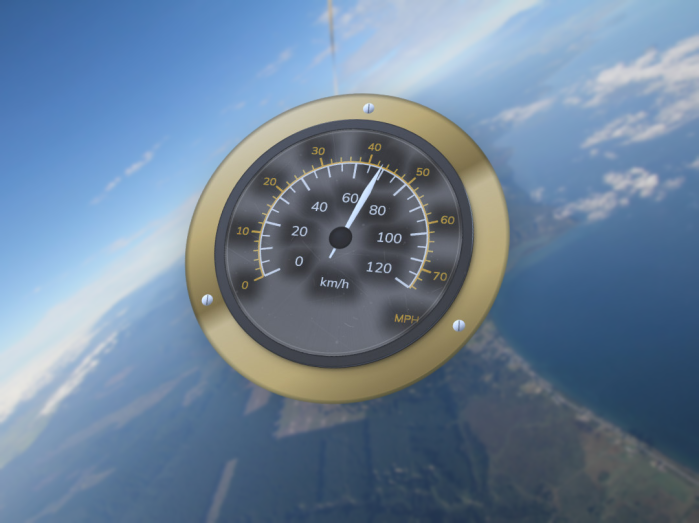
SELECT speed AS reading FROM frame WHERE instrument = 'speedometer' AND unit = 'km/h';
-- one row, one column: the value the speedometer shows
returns 70 km/h
